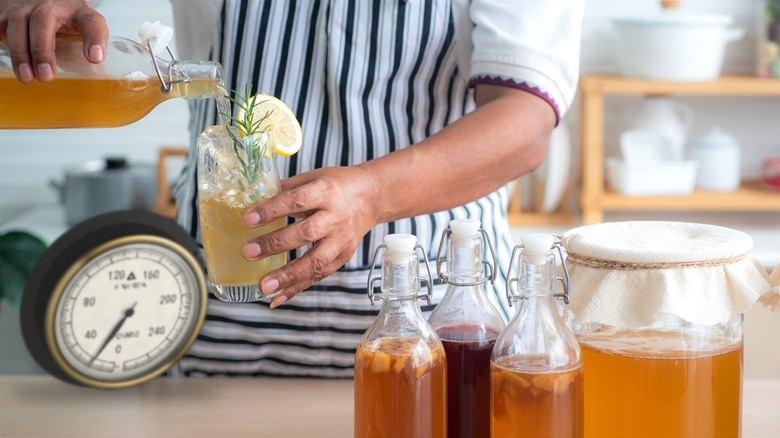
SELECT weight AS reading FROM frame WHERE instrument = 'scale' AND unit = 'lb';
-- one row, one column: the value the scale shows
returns 20 lb
